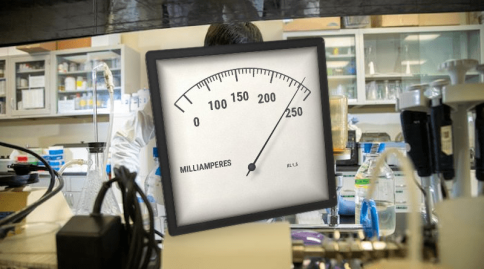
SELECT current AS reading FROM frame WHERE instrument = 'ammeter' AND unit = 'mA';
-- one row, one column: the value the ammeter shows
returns 235 mA
